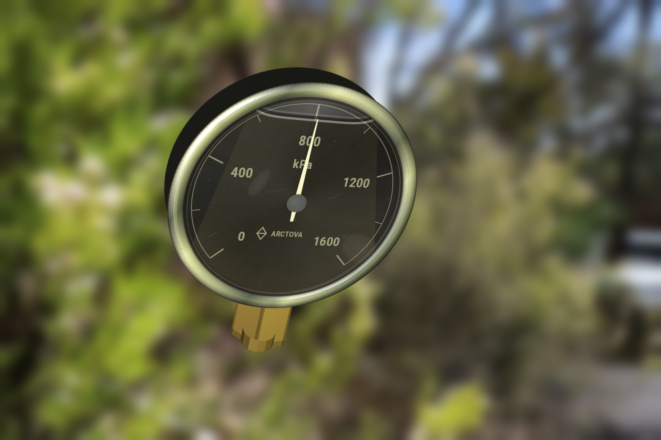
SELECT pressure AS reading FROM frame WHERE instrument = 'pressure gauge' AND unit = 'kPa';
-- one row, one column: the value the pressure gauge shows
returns 800 kPa
